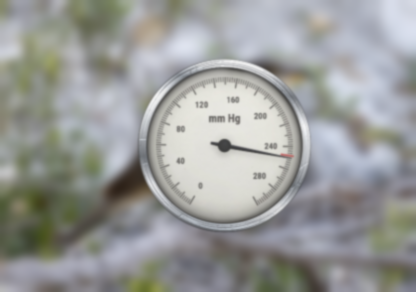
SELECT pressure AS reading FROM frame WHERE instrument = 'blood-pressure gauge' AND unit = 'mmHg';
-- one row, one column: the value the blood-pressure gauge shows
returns 250 mmHg
